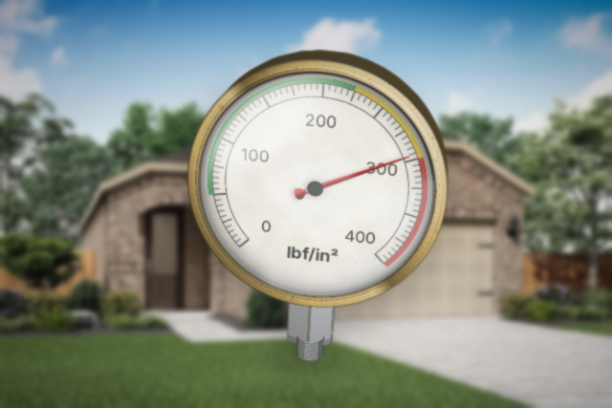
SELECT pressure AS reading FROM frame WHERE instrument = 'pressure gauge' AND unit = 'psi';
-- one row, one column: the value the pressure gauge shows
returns 295 psi
